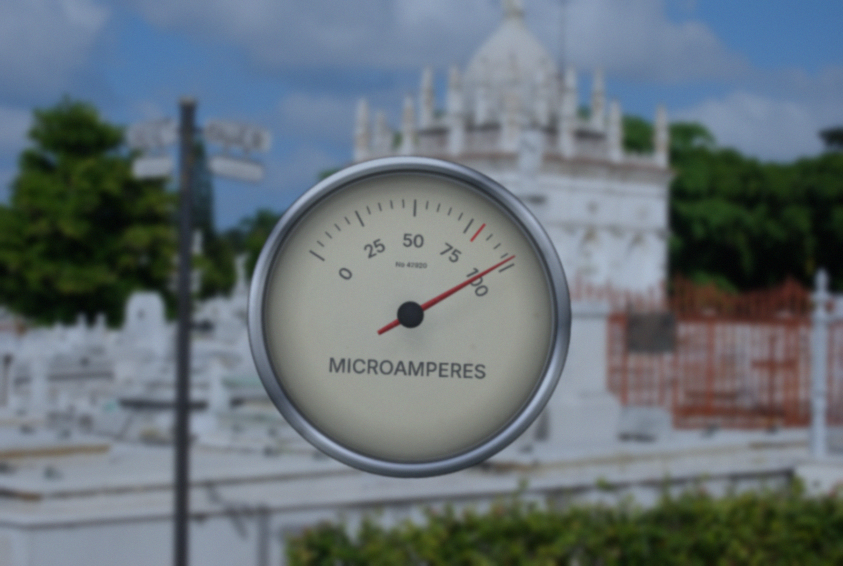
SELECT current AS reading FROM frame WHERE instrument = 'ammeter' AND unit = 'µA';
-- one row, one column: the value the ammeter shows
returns 97.5 µA
